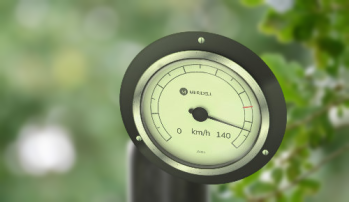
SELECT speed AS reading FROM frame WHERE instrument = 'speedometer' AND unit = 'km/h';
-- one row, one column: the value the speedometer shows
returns 125 km/h
